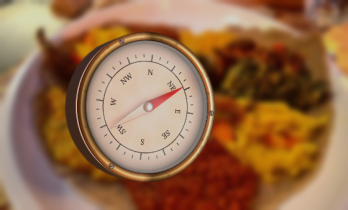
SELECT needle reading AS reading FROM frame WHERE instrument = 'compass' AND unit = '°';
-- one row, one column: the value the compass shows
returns 55 °
